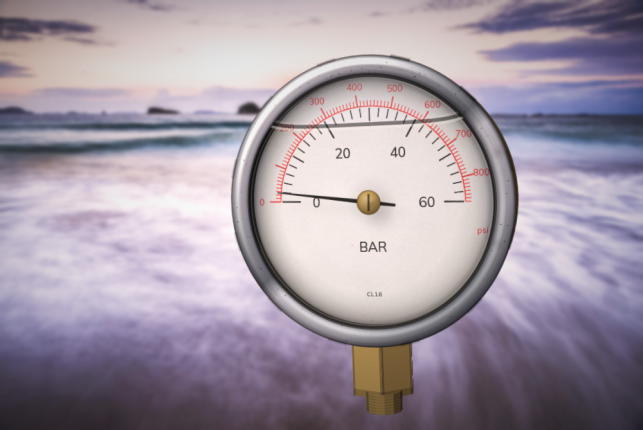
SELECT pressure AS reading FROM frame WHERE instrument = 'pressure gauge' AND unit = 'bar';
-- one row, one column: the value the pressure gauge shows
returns 2 bar
